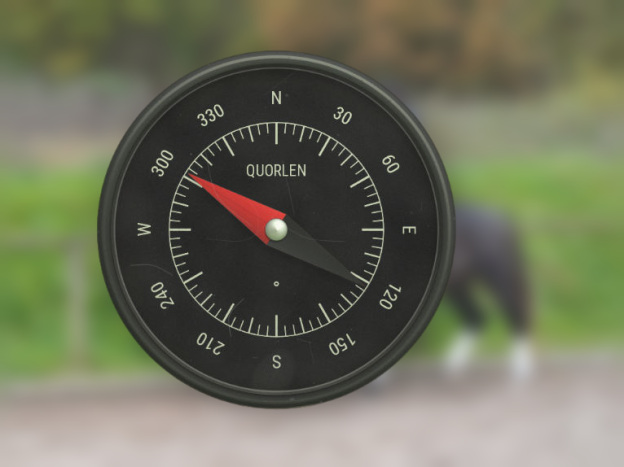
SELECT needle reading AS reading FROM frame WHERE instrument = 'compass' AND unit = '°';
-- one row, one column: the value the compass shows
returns 302.5 °
